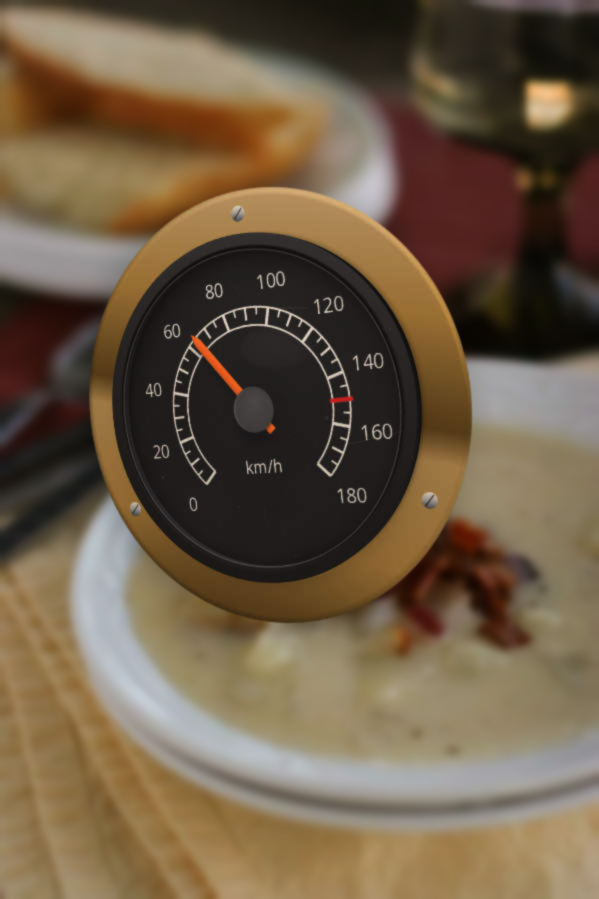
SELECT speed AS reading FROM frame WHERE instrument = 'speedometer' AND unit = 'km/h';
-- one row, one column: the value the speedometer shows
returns 65 km/h
